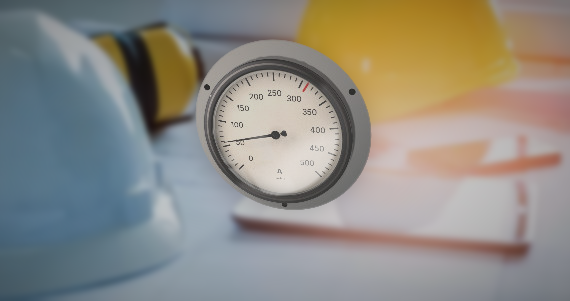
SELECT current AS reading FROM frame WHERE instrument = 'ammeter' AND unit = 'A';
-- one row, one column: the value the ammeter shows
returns 60 A
